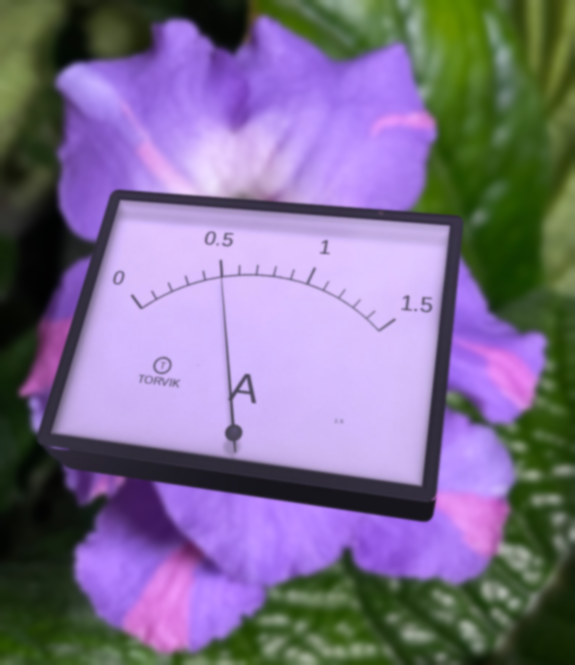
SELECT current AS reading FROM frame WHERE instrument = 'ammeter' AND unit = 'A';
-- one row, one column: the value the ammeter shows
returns 0.5 A
